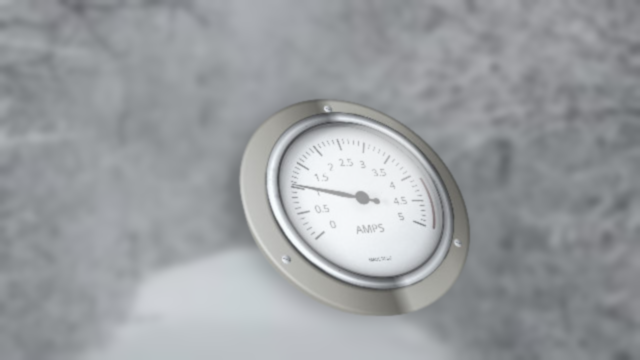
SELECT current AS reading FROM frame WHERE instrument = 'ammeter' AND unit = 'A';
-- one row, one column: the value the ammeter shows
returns 1 A
